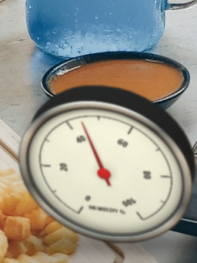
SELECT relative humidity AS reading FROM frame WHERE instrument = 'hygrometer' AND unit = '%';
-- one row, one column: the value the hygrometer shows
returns 45 %
